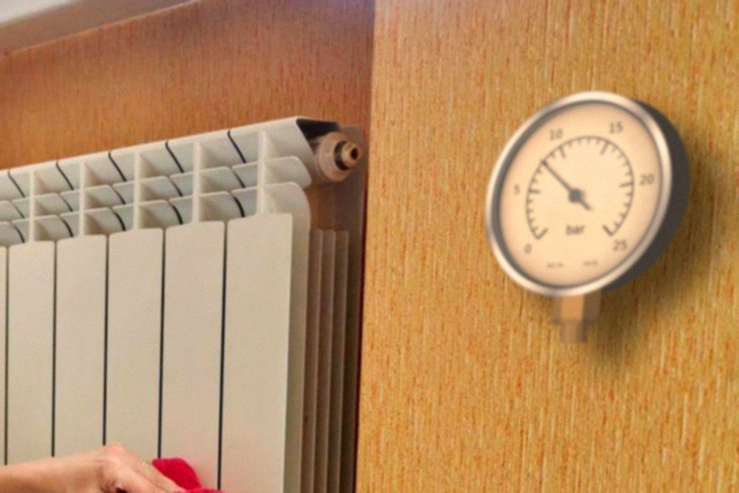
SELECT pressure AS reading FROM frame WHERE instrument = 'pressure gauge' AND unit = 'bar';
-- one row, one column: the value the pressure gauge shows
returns 8 bar
